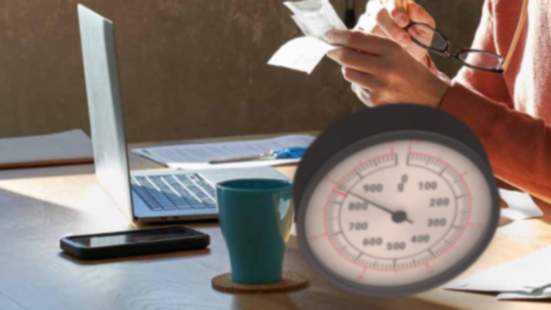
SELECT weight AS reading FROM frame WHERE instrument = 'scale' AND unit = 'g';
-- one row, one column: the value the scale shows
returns 850 g
